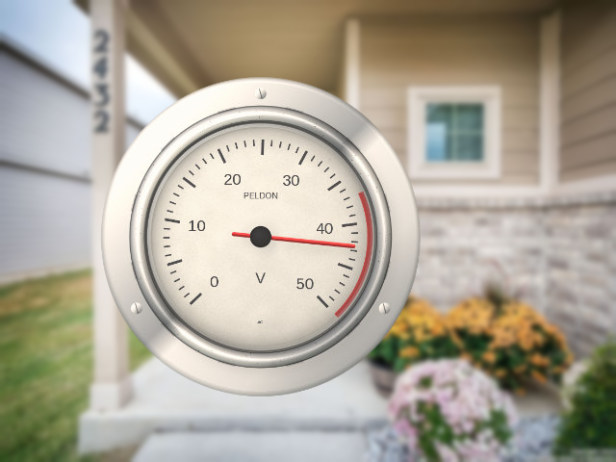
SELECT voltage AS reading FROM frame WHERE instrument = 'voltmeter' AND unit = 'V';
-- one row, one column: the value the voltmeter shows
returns 42.5 V
